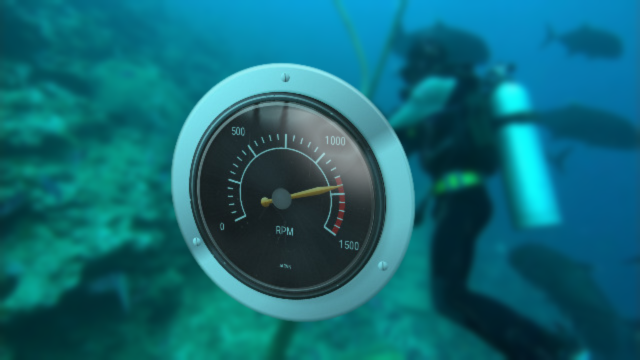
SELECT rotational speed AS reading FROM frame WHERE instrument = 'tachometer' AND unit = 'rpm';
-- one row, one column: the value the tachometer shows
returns 1200 rpm
